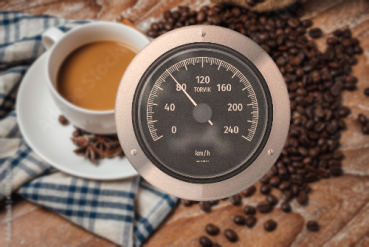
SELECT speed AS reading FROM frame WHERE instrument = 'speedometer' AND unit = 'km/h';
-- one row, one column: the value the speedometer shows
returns 80 km/h
